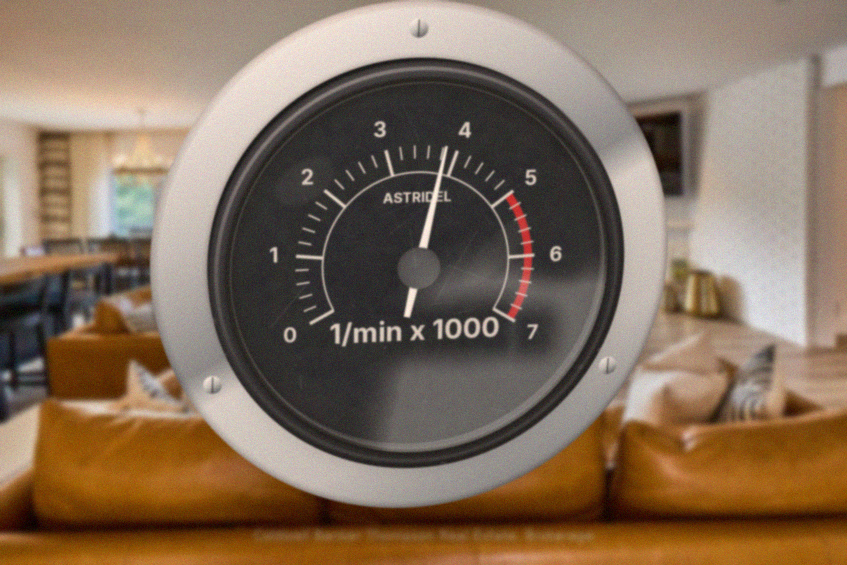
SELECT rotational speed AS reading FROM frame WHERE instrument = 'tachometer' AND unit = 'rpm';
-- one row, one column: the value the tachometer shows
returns 3800 rpm
